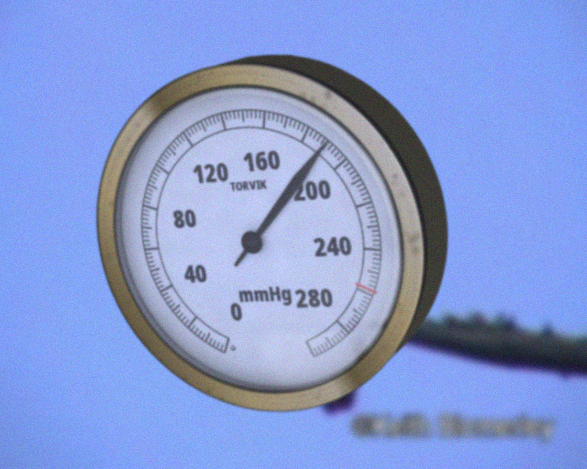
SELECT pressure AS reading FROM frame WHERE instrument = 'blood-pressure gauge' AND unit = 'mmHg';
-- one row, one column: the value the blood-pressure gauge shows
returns 190 mmHg
